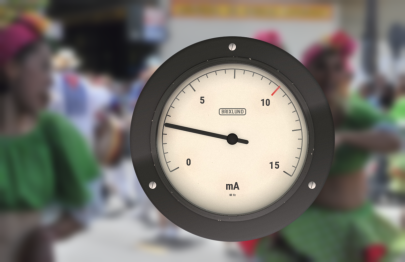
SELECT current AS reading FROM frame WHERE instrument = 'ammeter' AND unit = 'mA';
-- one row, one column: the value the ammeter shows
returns 2.5 mA
